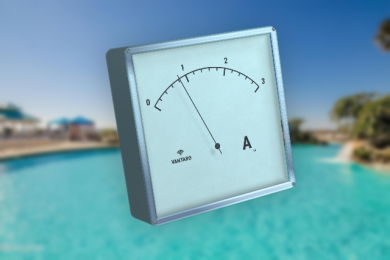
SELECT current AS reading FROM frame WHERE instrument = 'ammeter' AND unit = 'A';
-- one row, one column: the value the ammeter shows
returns 0.8 A
